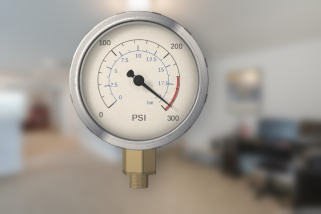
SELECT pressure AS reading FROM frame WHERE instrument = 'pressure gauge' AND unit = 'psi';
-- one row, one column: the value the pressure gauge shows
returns 290 psi
